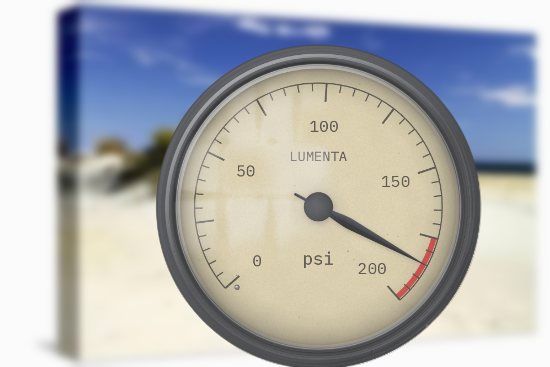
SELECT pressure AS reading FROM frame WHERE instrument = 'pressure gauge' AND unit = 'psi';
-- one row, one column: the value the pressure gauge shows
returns 185 psi
